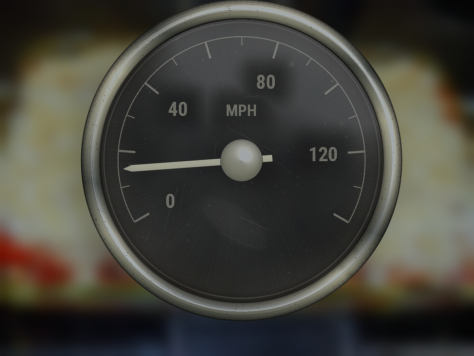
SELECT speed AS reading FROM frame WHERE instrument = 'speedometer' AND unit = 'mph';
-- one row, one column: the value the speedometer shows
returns 15 mph
